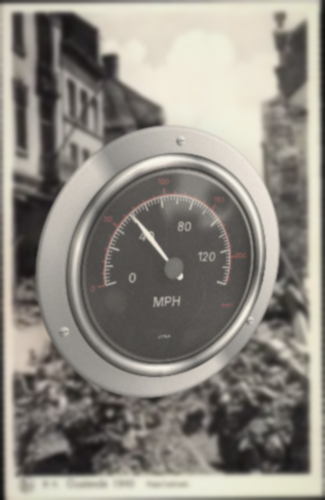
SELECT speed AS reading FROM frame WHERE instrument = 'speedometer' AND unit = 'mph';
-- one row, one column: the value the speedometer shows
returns 40 mph
